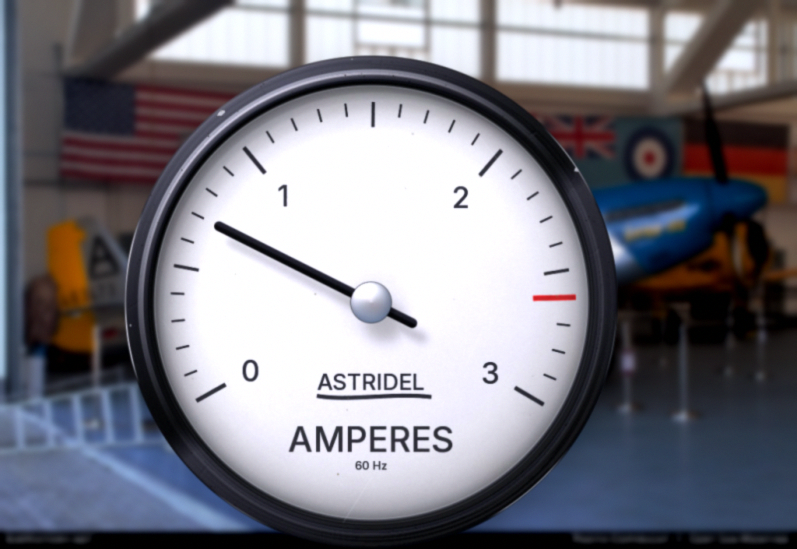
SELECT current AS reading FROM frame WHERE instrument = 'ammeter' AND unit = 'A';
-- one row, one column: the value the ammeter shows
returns 0.7 A
